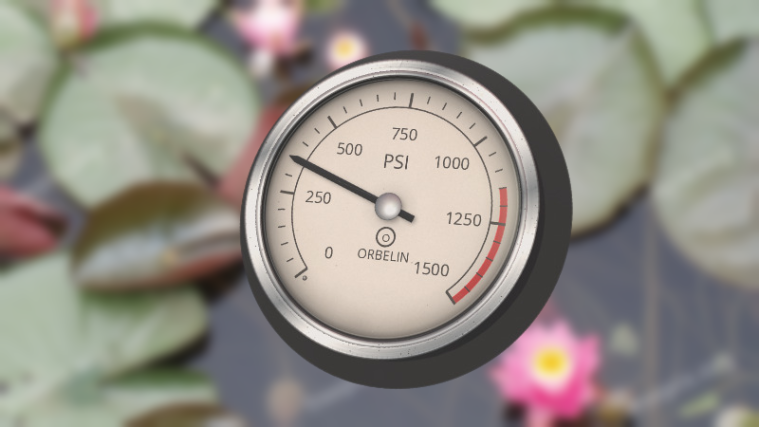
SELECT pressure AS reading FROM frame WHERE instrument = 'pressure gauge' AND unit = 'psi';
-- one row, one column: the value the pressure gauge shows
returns 350 psi
